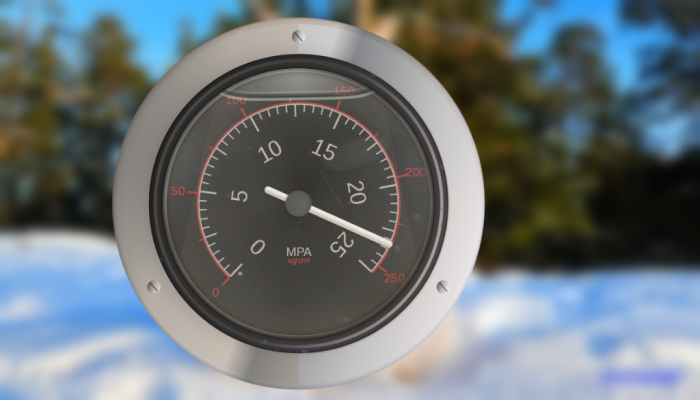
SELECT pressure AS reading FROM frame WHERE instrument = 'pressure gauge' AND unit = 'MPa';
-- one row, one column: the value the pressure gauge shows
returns 23.25 MPa
